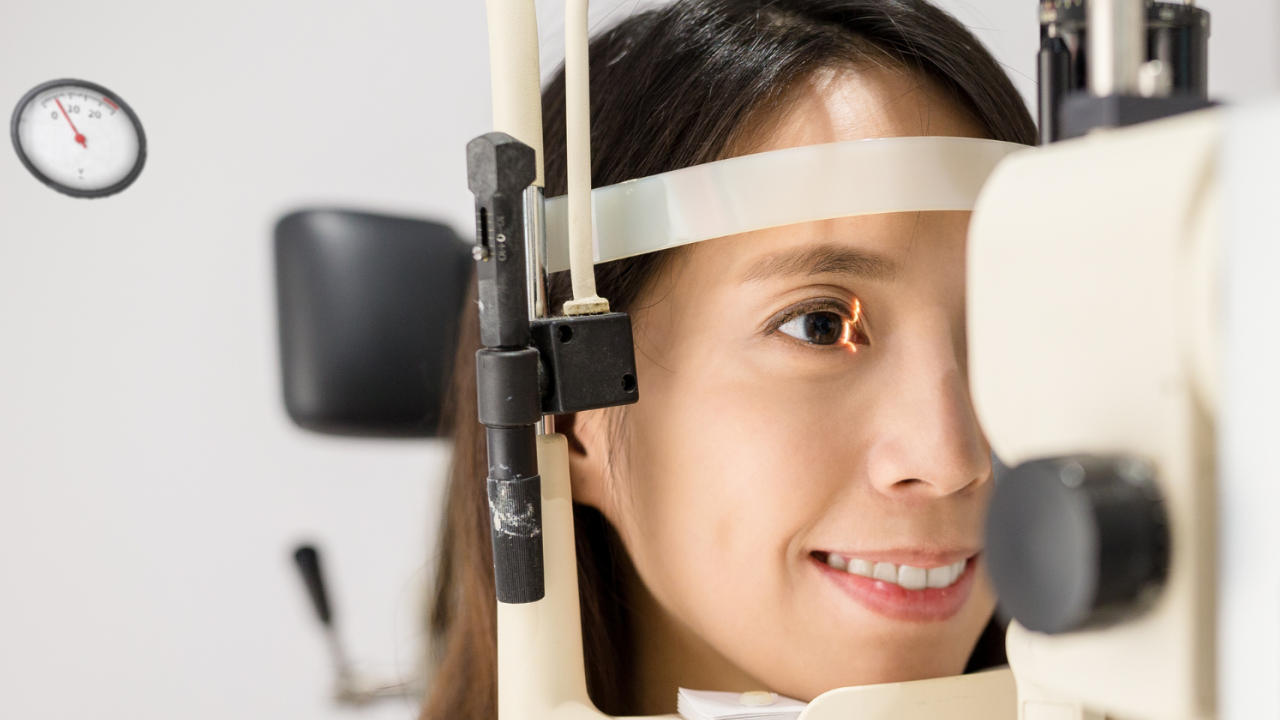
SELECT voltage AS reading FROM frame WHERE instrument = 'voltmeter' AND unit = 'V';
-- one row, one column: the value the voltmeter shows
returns 5 V
